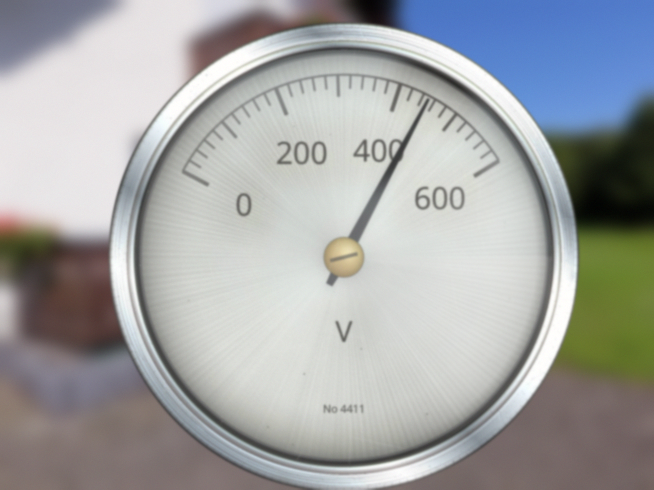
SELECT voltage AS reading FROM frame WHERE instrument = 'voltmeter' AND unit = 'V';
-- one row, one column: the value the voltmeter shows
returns 450 V
